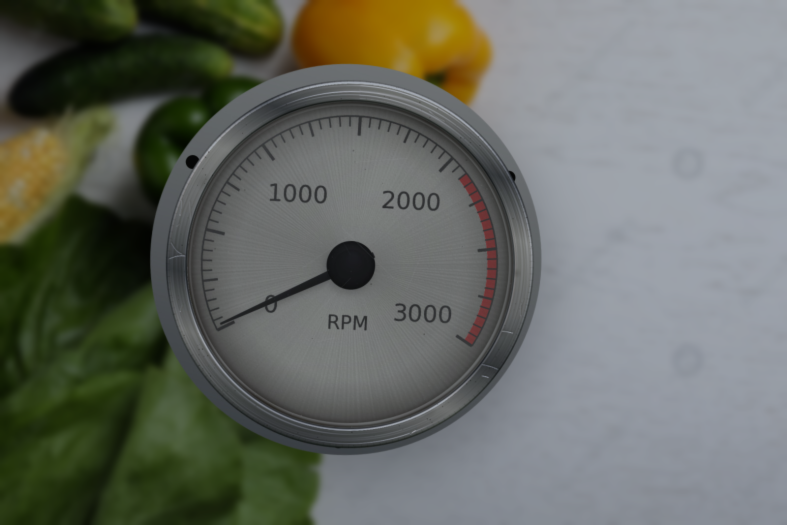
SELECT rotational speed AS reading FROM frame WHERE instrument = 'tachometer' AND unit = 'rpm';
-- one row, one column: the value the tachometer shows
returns 25 rpm
